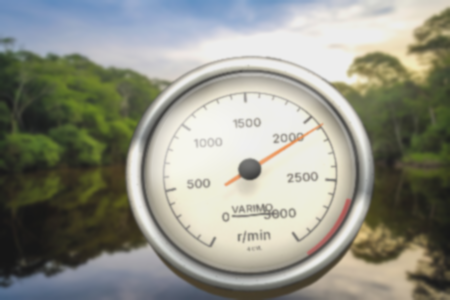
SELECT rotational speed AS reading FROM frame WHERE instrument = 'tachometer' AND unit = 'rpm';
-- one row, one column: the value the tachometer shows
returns 2100 rpm
